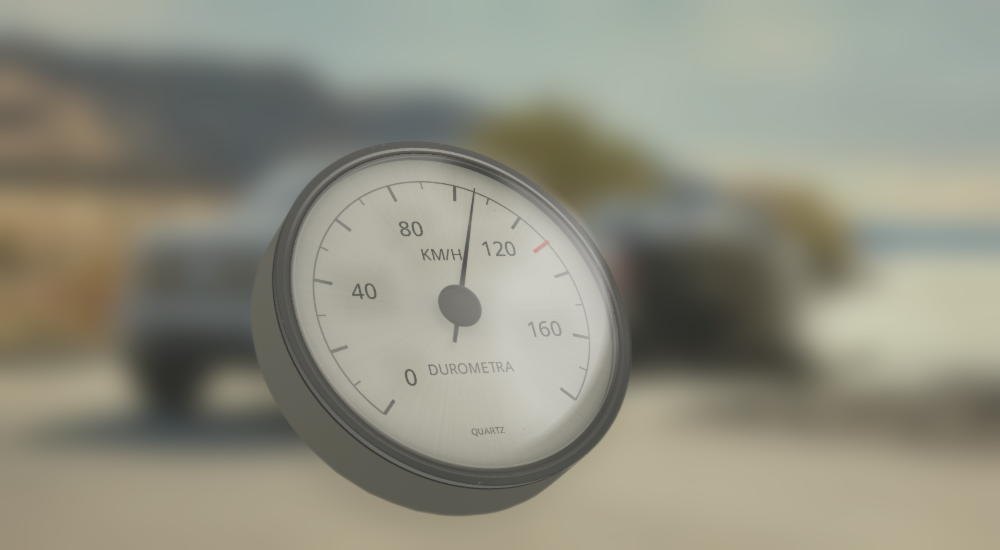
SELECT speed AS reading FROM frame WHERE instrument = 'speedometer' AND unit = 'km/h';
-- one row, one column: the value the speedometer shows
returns 105 km/h
